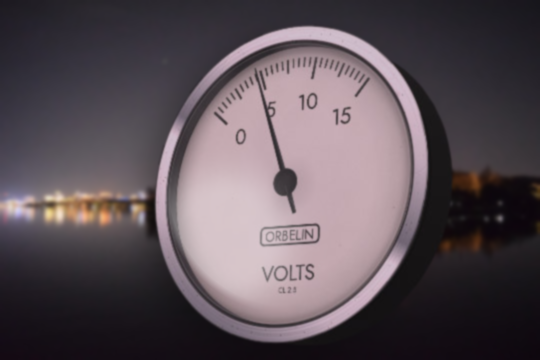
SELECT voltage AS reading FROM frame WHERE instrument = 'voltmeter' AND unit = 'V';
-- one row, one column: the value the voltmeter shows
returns 5 V
